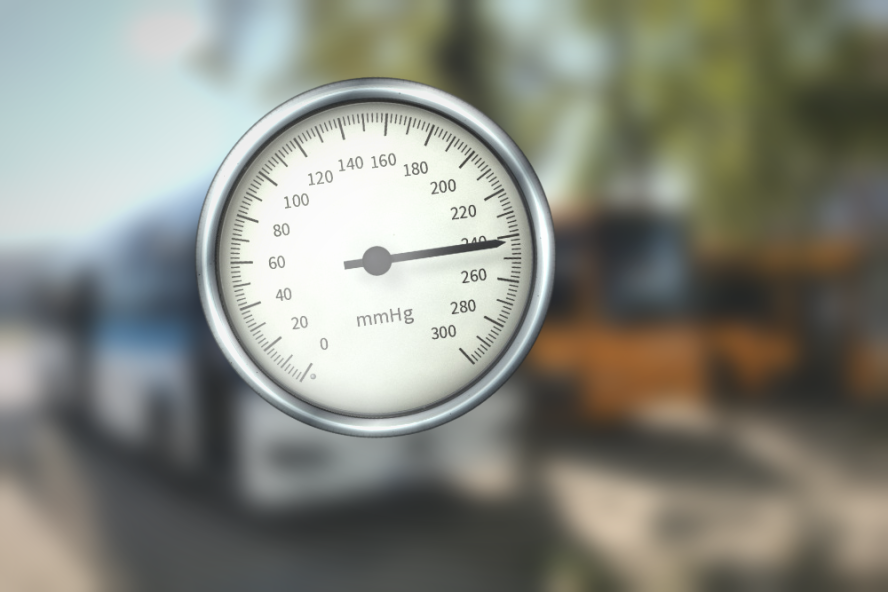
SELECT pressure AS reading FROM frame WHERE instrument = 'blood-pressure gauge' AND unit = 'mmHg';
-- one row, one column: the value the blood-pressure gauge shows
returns 242 mmHg
